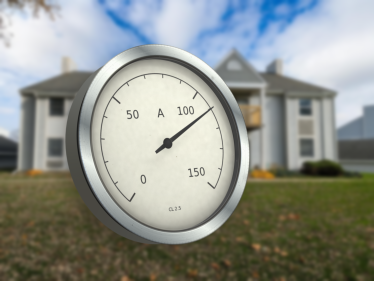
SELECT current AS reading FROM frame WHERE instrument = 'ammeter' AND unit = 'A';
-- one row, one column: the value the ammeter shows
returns 110 A
